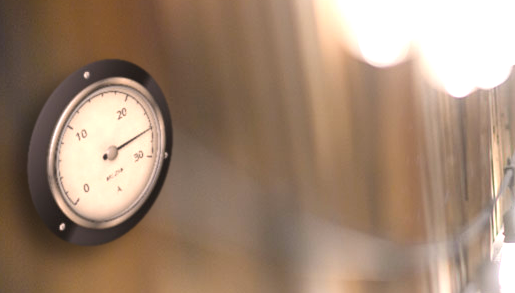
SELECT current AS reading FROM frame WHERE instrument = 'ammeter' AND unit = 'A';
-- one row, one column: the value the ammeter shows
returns 26 A
